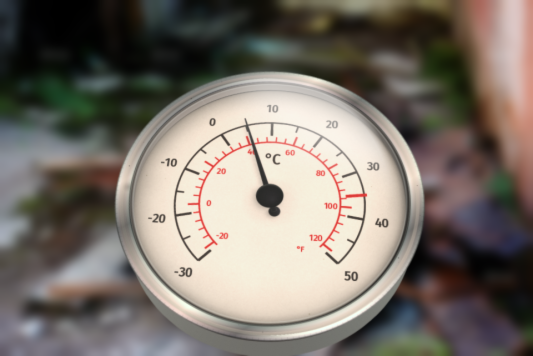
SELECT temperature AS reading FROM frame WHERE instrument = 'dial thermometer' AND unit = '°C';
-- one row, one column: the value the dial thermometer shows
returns 5 °C
